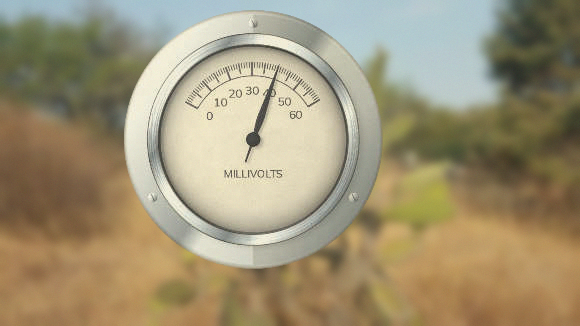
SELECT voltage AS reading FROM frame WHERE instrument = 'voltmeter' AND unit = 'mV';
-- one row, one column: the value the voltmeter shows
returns 40 mV
